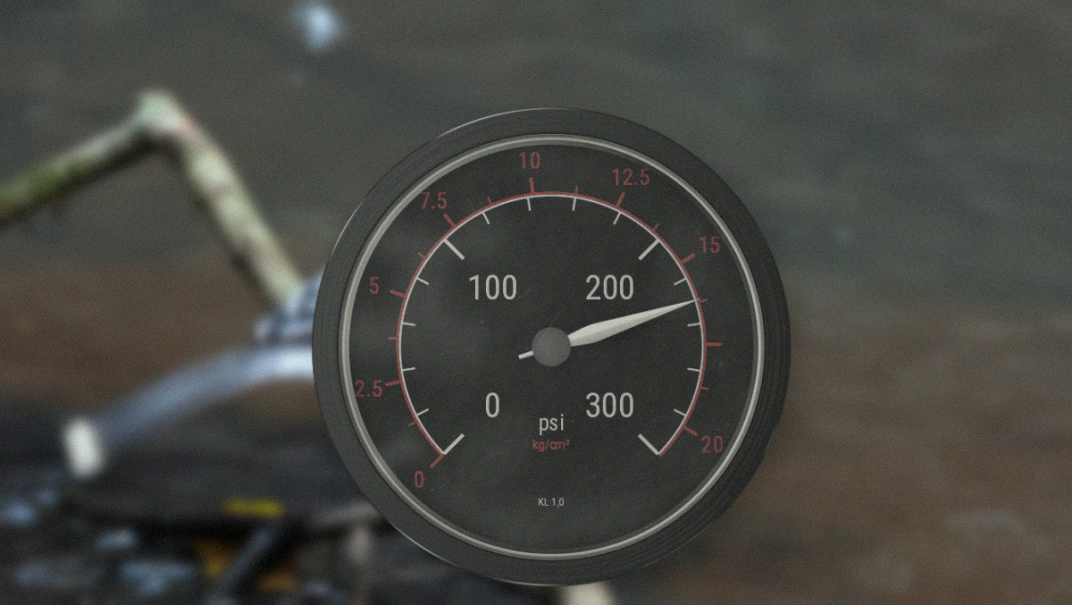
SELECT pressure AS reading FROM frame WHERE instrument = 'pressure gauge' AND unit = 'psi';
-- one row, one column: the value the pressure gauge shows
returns 230 psi
